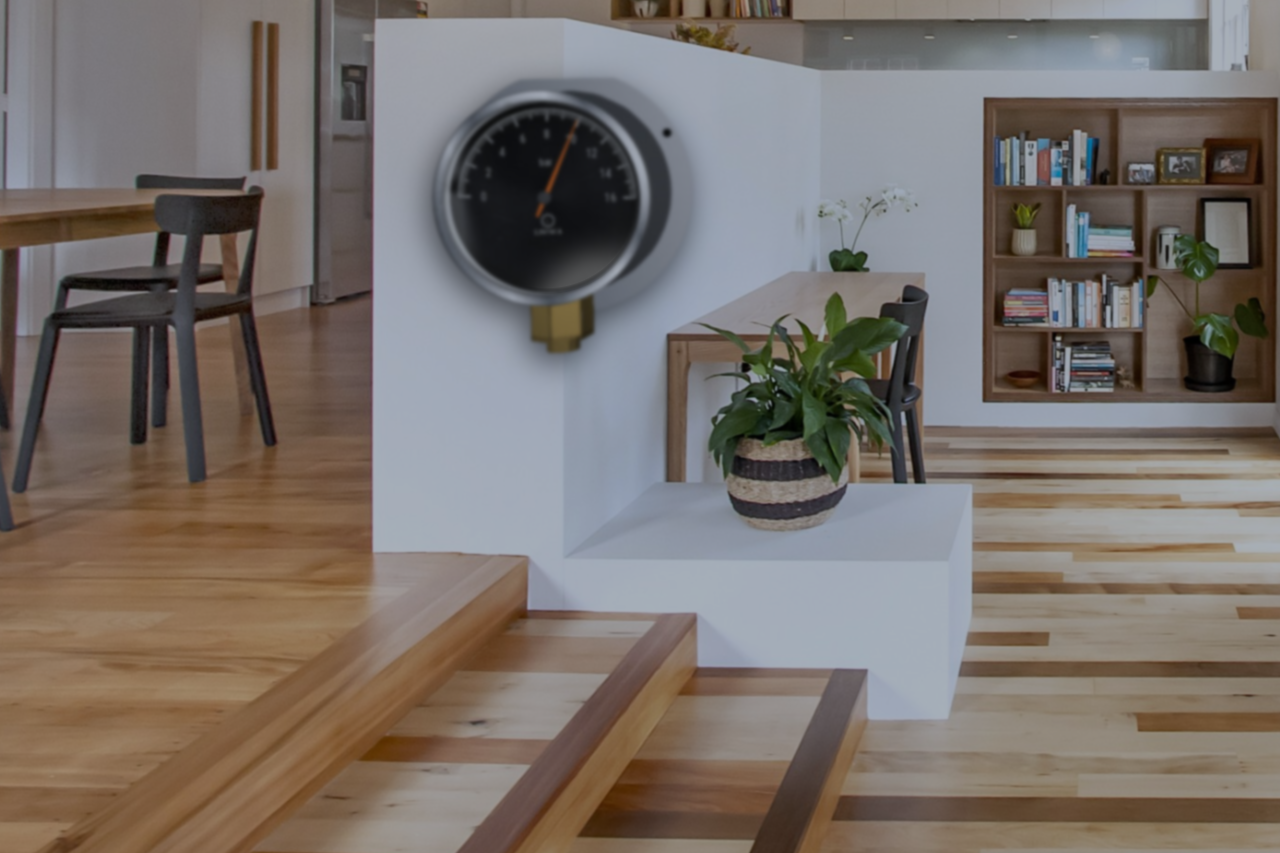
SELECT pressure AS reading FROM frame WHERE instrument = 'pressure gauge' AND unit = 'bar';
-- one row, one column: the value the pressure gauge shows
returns 10 bar
